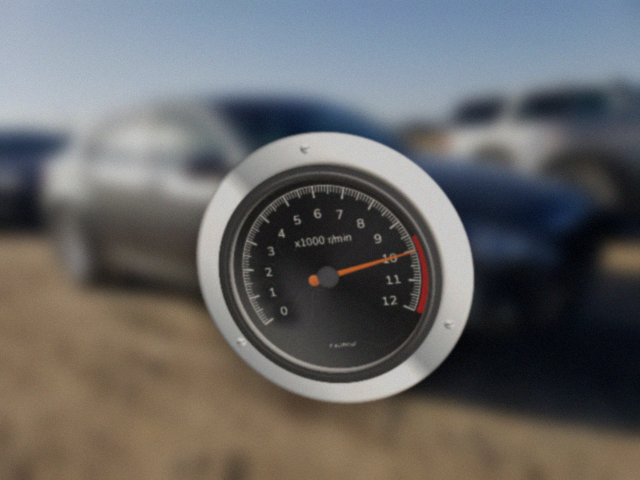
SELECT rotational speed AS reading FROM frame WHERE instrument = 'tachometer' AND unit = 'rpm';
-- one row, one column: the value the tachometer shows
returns 10000 rpm
